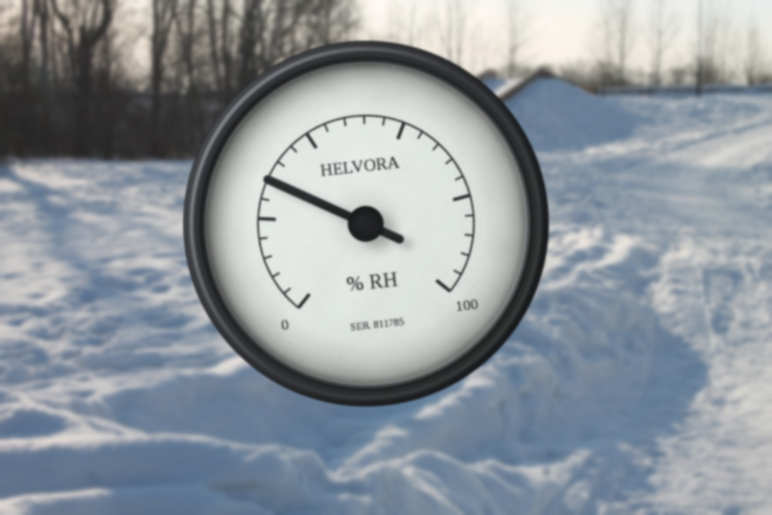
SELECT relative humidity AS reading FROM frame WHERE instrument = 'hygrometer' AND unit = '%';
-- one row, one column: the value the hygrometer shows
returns 28 %
